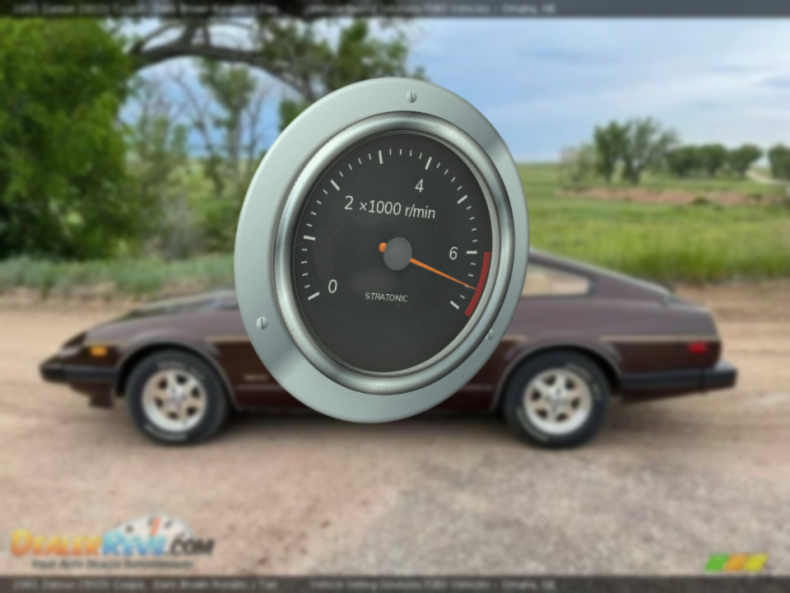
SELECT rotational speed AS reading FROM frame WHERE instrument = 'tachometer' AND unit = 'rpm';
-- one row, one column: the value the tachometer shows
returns 6600 rpm
